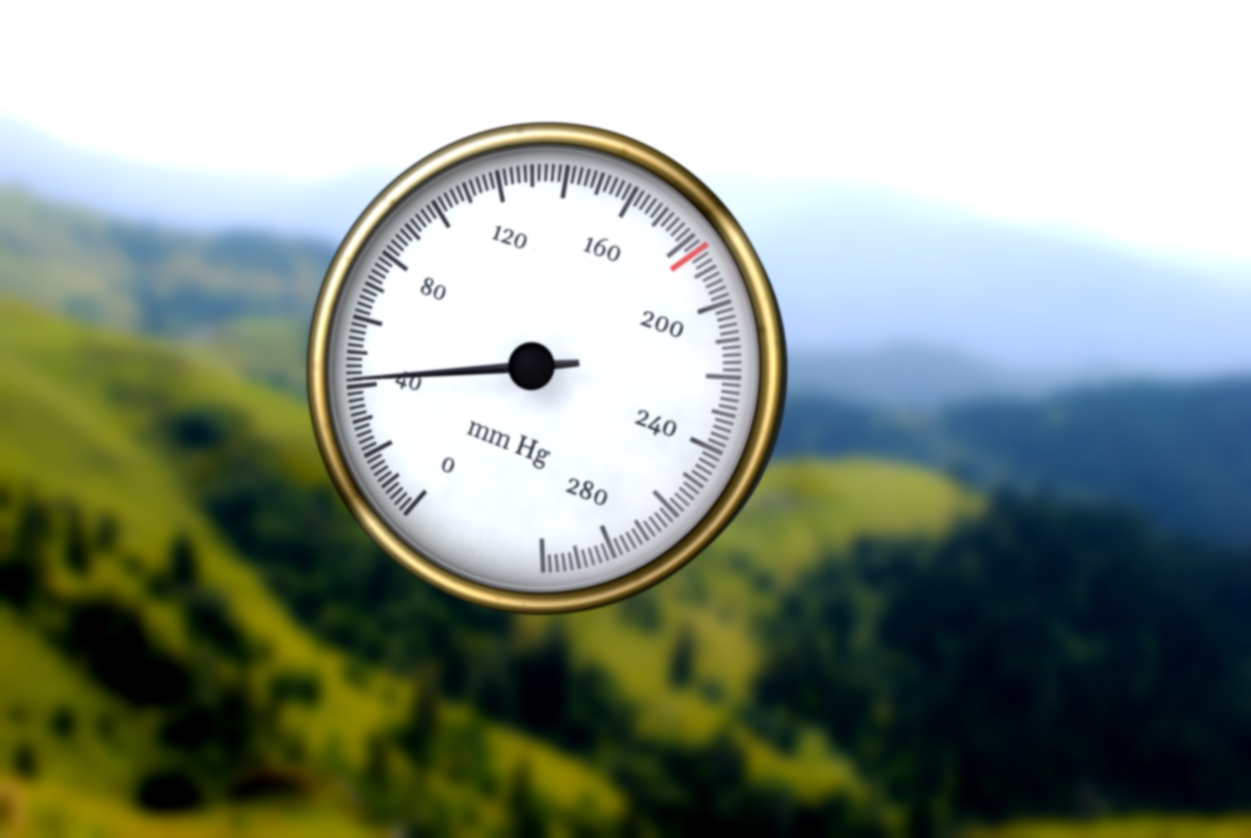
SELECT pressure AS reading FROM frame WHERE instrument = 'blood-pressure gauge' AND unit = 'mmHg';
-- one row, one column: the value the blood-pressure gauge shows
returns 42 mmHg
